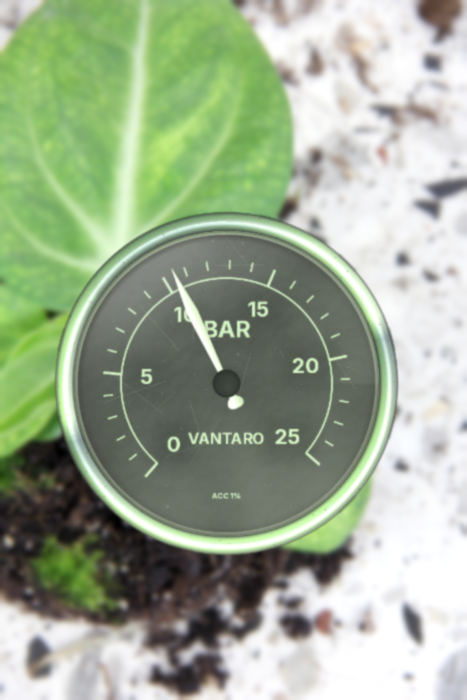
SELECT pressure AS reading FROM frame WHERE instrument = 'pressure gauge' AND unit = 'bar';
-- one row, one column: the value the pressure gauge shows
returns 10.5 bar
